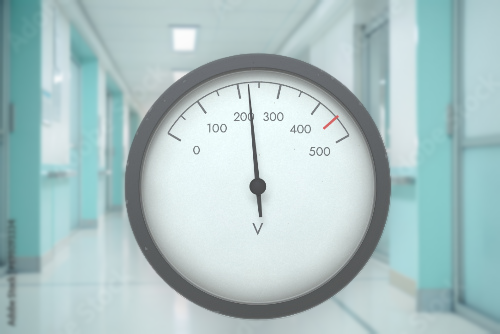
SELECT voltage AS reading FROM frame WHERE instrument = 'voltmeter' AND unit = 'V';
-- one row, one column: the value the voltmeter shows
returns 225 V
